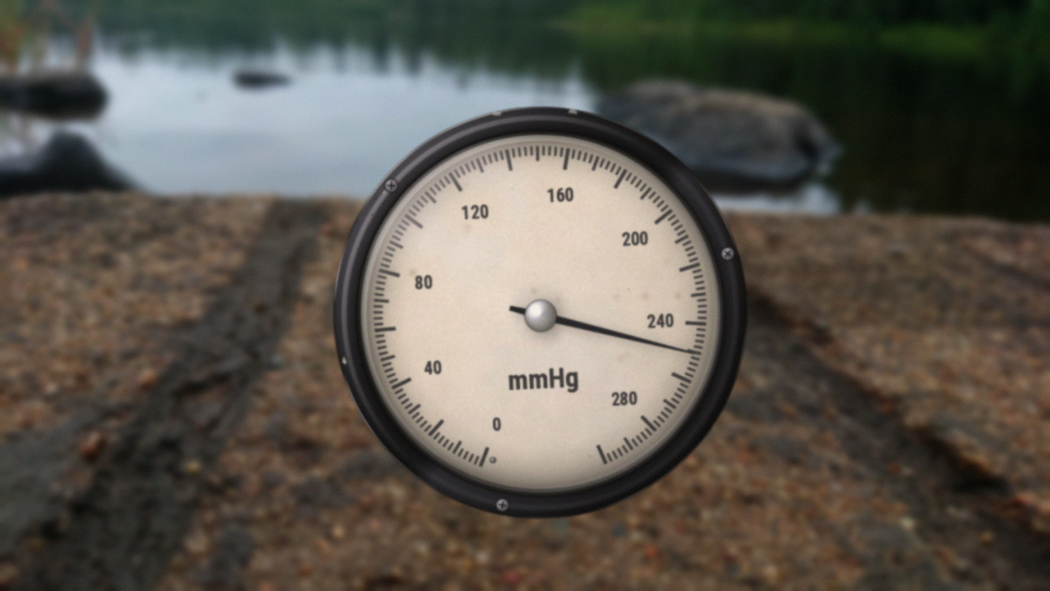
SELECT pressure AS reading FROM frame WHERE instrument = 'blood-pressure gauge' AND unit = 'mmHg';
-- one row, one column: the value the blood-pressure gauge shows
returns 250 mmHg
